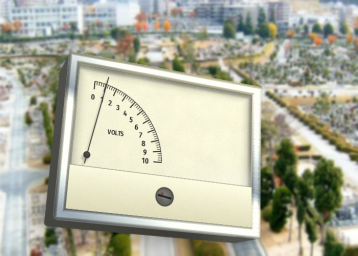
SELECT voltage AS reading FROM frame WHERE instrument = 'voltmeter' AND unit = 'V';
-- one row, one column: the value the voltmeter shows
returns 1 V
